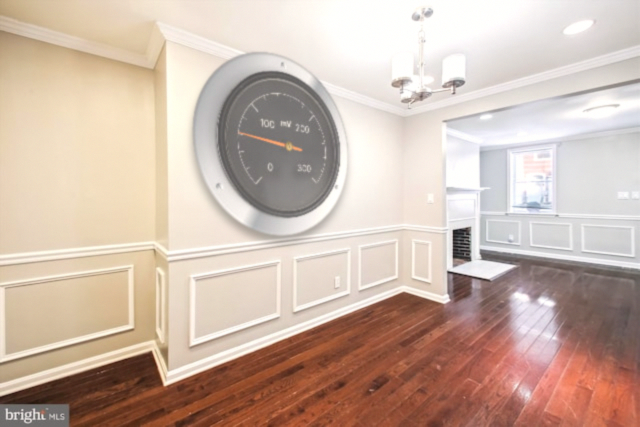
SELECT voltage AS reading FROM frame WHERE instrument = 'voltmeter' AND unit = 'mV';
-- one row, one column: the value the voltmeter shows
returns 60 mV
